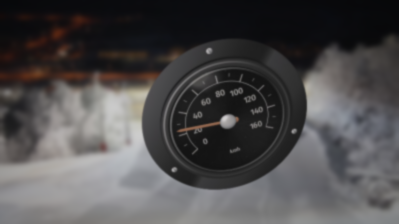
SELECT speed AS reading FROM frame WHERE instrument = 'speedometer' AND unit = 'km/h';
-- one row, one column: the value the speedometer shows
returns 25 km/h
